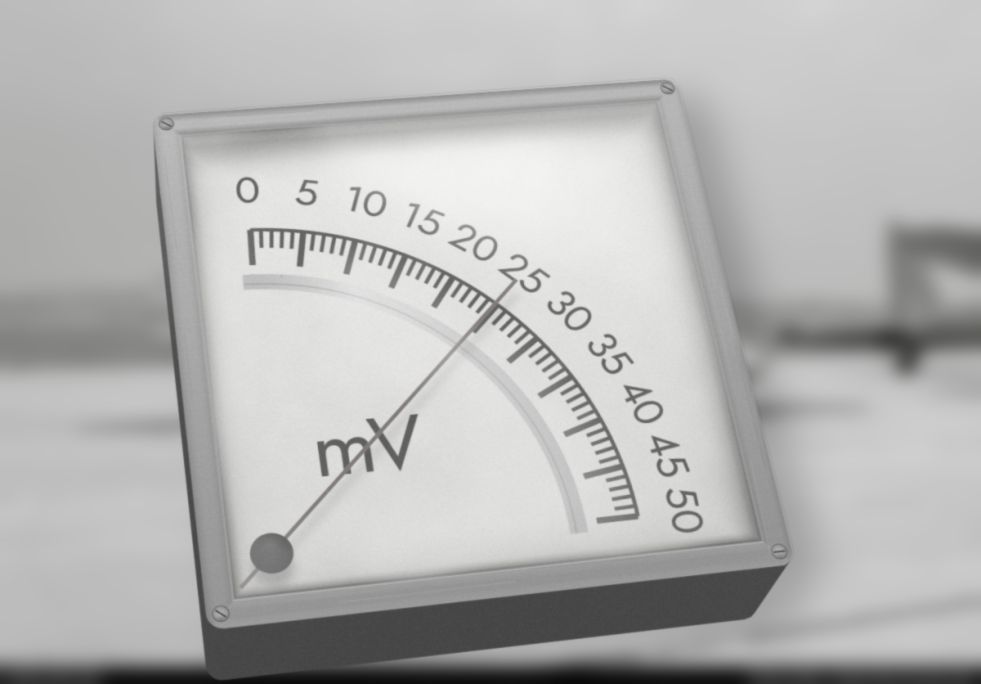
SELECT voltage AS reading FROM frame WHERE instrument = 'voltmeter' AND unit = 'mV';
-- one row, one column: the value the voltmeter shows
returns 25 mV
